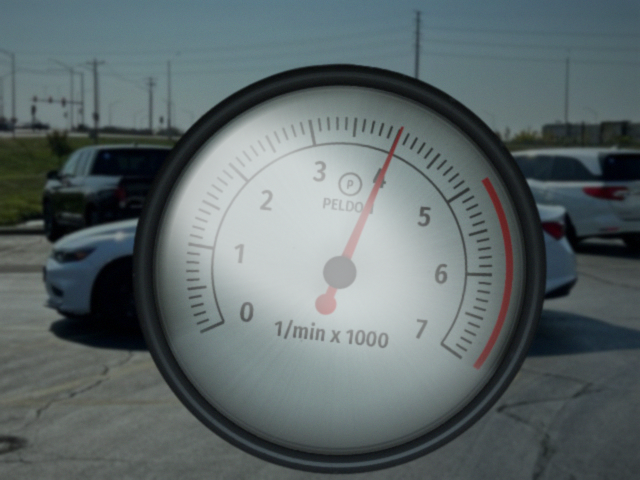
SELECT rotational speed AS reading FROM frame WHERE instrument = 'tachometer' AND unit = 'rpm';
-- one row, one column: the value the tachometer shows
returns 4000 rpm
